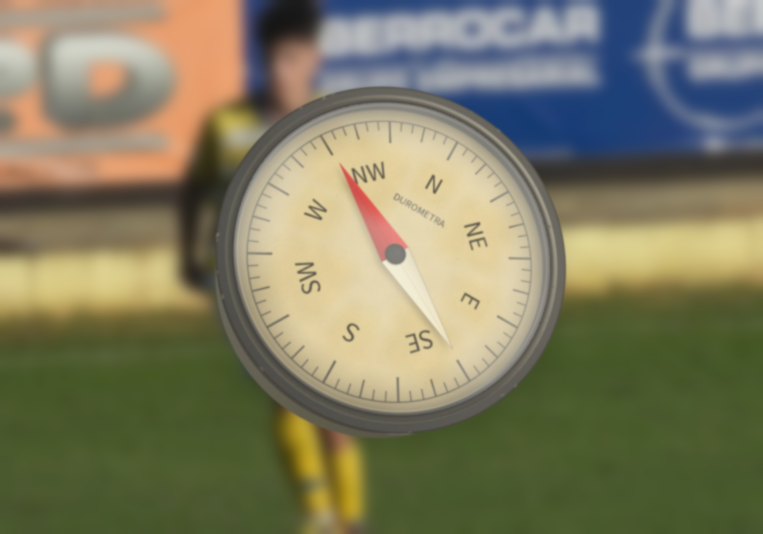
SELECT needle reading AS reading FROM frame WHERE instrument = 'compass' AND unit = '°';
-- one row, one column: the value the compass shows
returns 300 °
